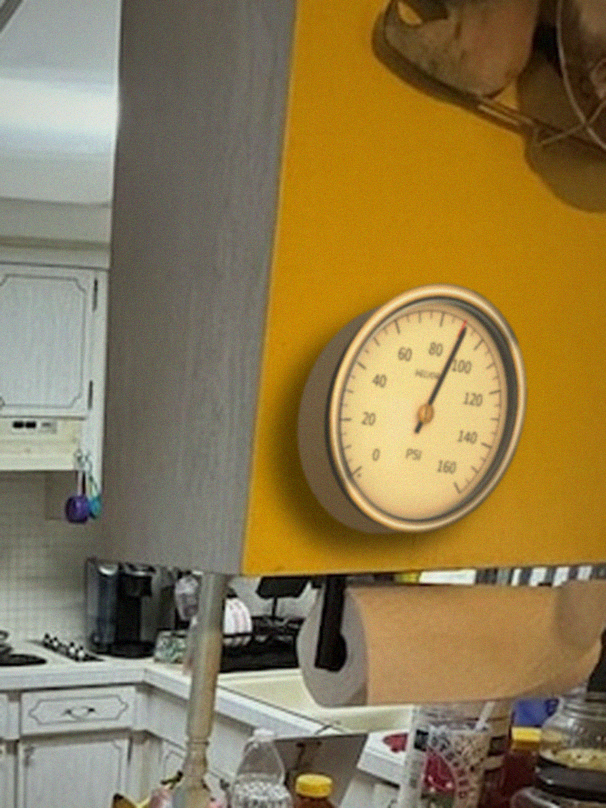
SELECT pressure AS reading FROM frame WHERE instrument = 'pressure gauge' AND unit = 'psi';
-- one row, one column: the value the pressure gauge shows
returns 90 psi
